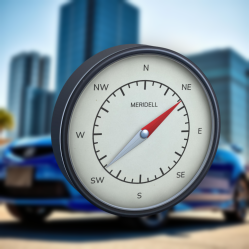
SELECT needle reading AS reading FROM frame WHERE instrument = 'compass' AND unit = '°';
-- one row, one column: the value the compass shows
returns 50 °
